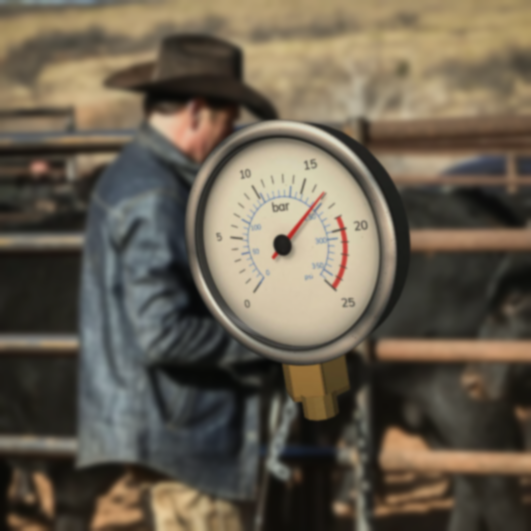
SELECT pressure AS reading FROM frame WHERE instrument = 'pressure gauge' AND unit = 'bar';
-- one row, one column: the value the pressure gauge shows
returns 17 bar
